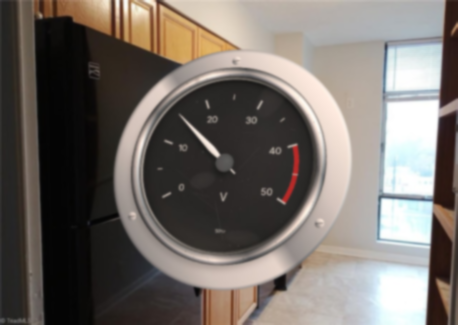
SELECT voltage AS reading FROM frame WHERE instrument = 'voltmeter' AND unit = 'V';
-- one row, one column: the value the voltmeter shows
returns 15 V
